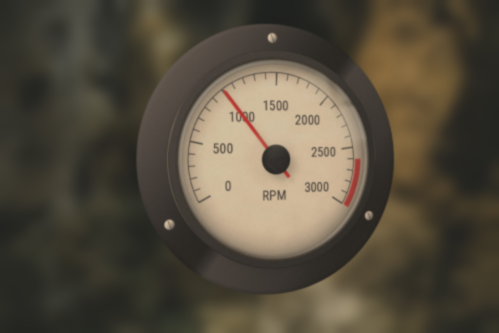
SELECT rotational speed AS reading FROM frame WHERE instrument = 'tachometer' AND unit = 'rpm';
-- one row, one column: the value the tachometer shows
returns 1000 rpm
